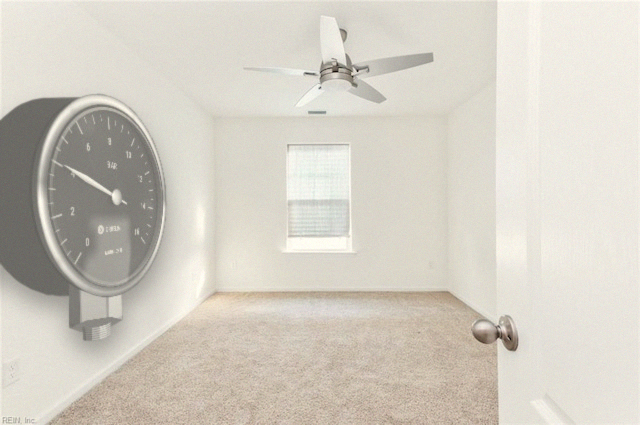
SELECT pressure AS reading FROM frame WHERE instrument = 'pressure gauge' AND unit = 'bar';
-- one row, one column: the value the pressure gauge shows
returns 4 bar
